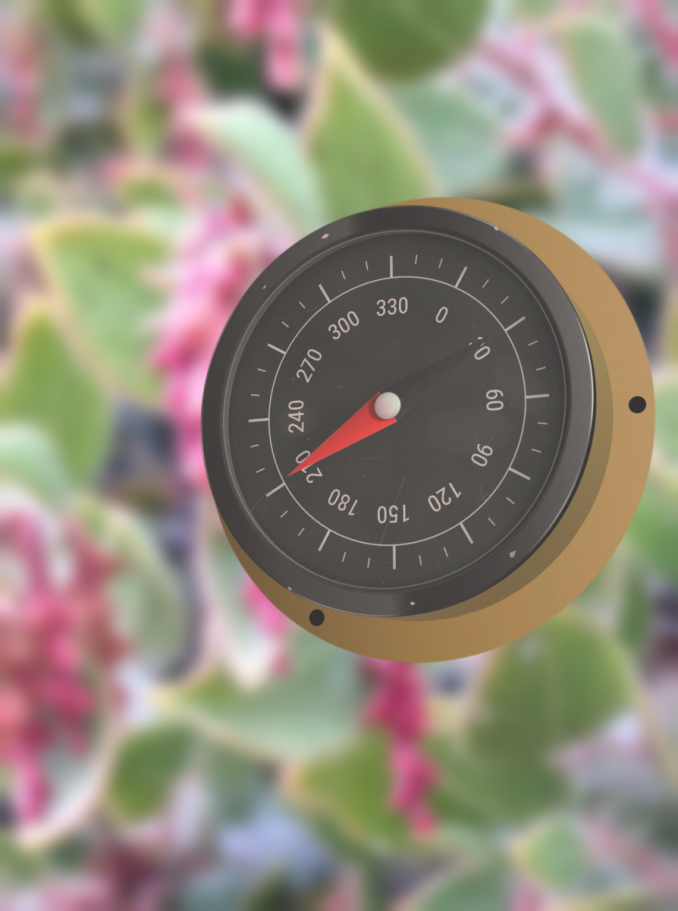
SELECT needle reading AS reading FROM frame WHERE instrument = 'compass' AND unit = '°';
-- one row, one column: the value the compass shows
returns 210 °
